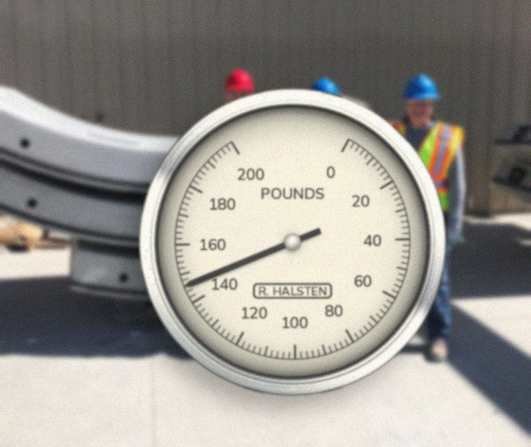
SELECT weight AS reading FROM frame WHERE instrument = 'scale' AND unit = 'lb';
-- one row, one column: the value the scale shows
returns 146 lb
